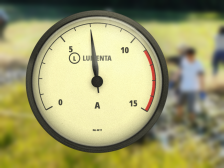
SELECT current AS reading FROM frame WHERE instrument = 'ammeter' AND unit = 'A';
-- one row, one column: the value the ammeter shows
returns 7 A
